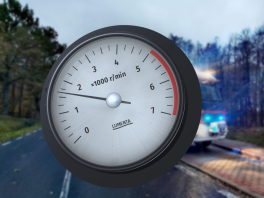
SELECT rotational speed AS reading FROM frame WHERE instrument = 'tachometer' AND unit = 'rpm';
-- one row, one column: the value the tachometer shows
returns 1625 rpm
